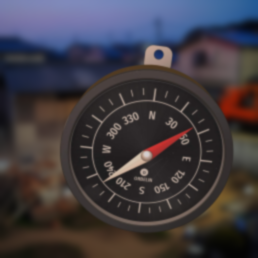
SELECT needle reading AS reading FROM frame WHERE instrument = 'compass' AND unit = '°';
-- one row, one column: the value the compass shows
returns 50 °
